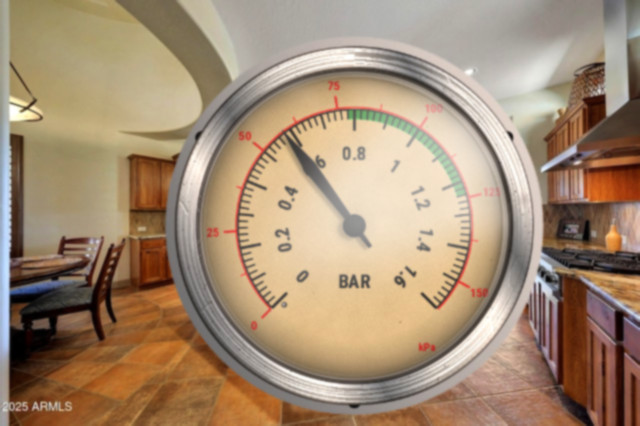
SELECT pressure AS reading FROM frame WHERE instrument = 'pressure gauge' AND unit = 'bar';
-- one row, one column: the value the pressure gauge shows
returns 0.58 bar
